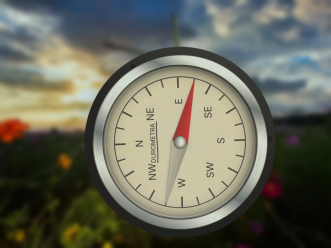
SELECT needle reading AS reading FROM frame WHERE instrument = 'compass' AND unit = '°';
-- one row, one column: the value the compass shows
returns 105 °
